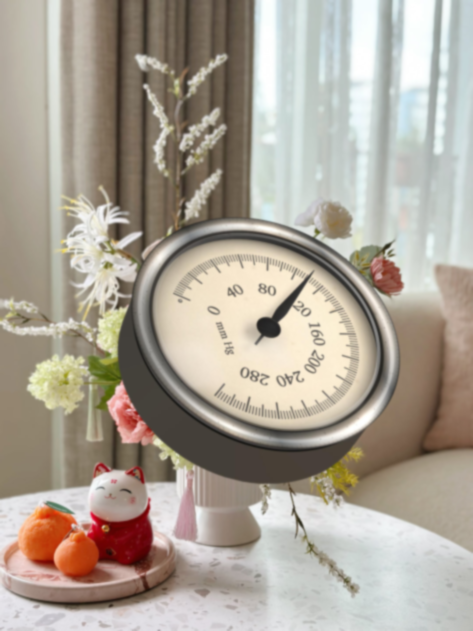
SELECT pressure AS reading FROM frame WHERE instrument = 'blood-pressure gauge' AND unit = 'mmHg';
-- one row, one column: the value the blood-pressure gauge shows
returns 110 mmHg
